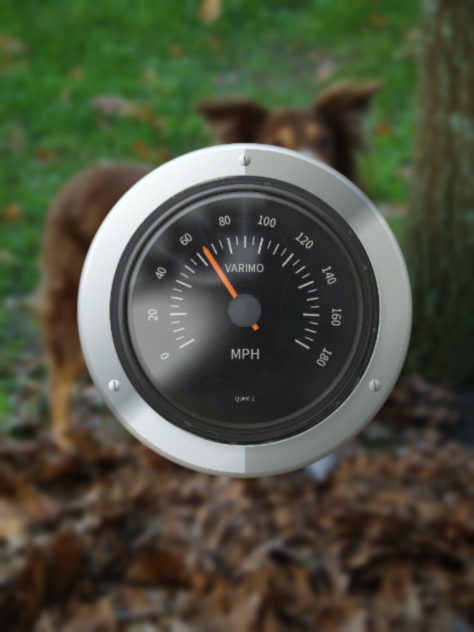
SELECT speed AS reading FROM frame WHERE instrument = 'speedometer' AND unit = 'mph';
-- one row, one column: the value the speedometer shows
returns 65 mph
